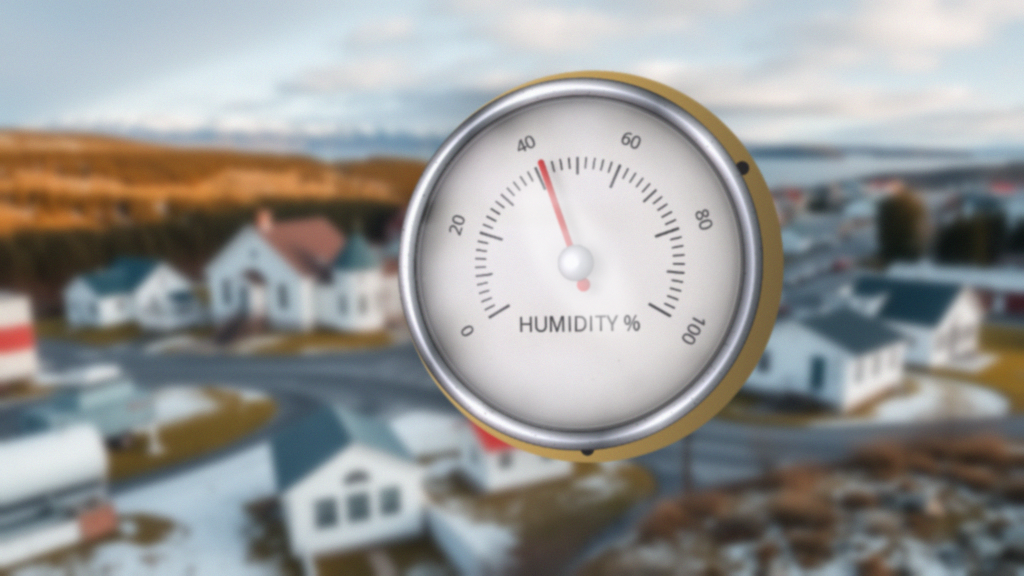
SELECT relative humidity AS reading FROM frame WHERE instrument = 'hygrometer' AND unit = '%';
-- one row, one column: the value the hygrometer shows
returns 42 %
